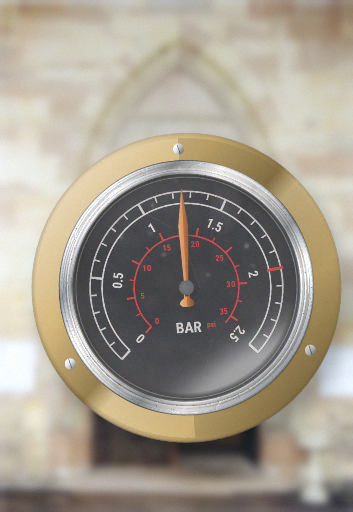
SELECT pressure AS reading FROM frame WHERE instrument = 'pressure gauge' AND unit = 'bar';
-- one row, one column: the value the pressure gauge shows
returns 1.25 bar
